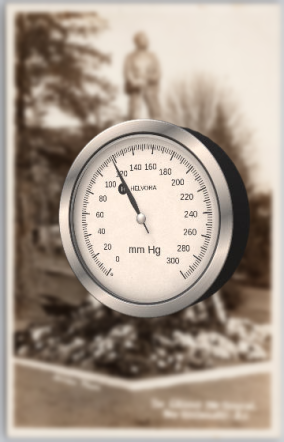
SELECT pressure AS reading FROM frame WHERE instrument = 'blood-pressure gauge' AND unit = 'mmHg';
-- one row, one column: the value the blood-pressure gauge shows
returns 120 mmHg
